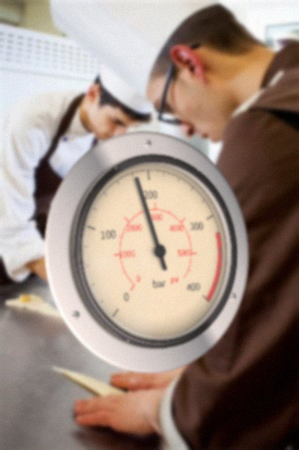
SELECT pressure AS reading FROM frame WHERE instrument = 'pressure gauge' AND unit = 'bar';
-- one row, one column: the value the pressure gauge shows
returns 180 bar
